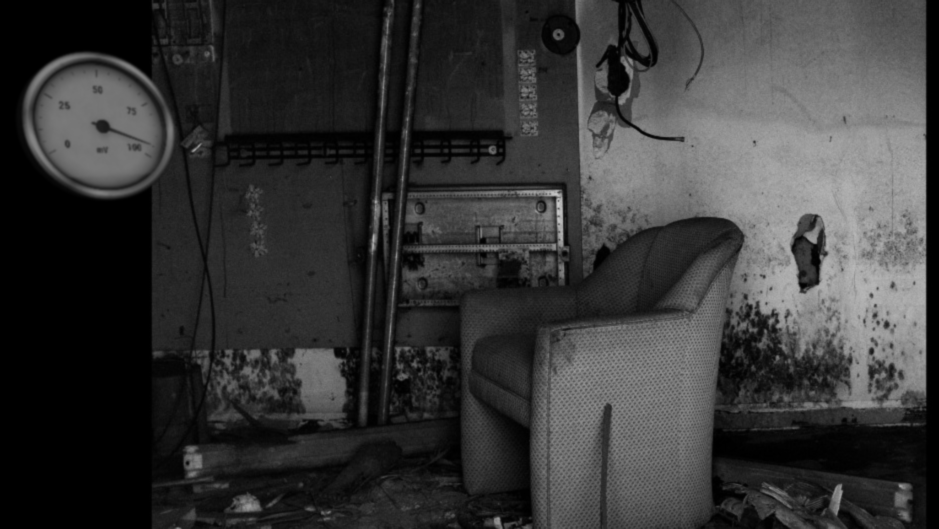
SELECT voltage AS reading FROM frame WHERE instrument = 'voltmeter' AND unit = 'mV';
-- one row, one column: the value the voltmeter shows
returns 95 mV
